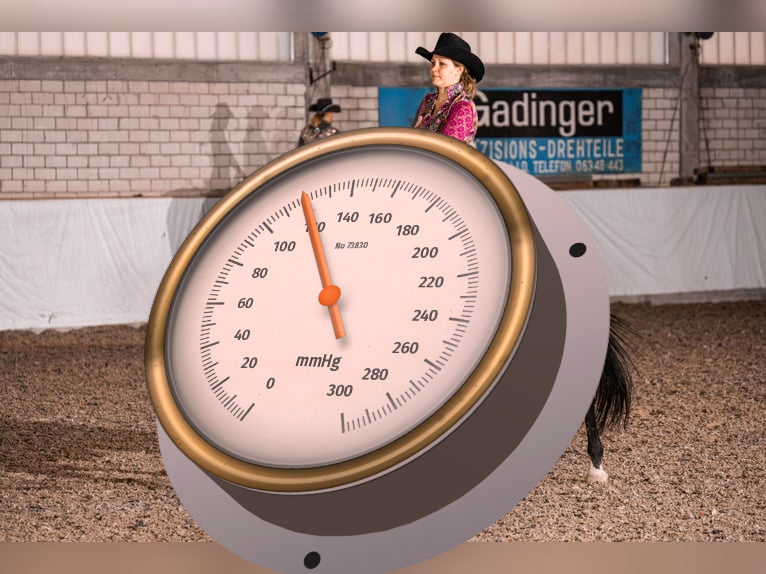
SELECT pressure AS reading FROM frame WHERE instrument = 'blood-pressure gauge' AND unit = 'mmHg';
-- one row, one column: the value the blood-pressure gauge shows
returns 120 mmHg
